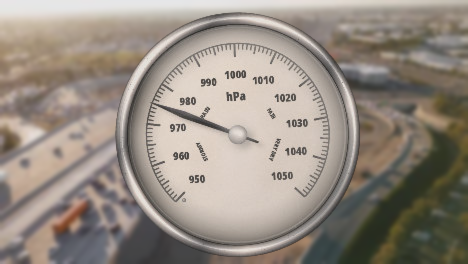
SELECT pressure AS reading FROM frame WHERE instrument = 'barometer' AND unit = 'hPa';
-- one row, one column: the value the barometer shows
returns 975 hPa
